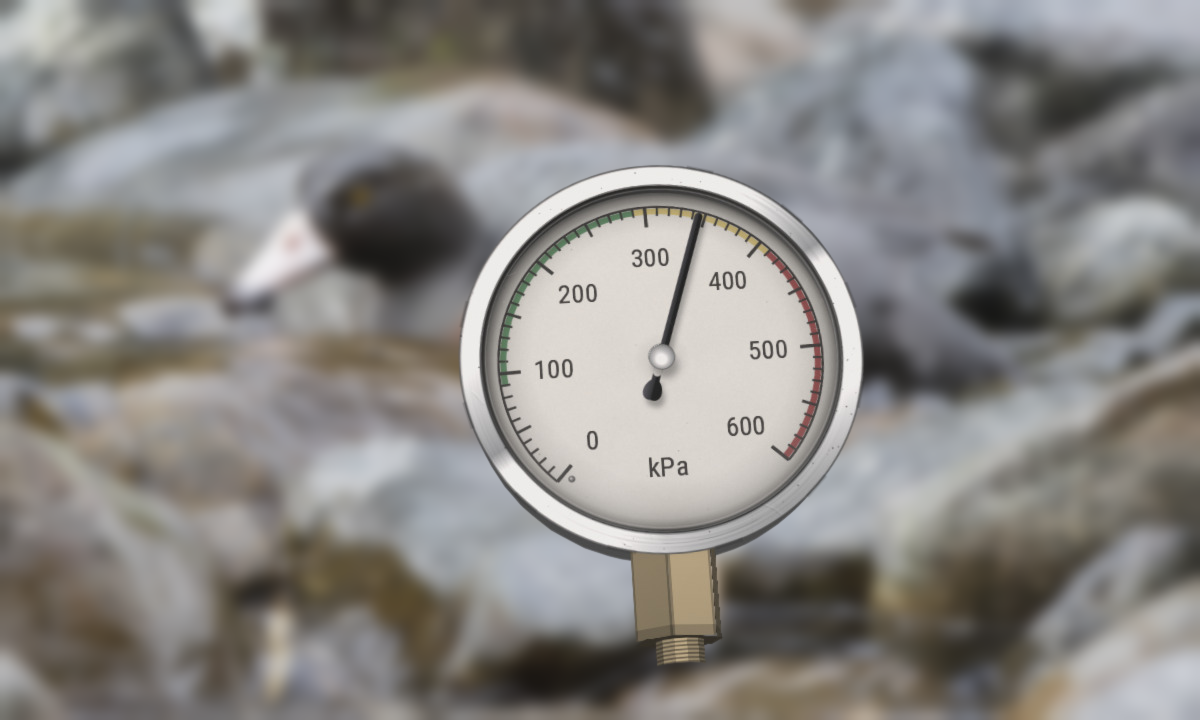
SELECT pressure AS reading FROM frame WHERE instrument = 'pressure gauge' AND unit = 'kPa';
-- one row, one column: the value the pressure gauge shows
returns 345 kPa
